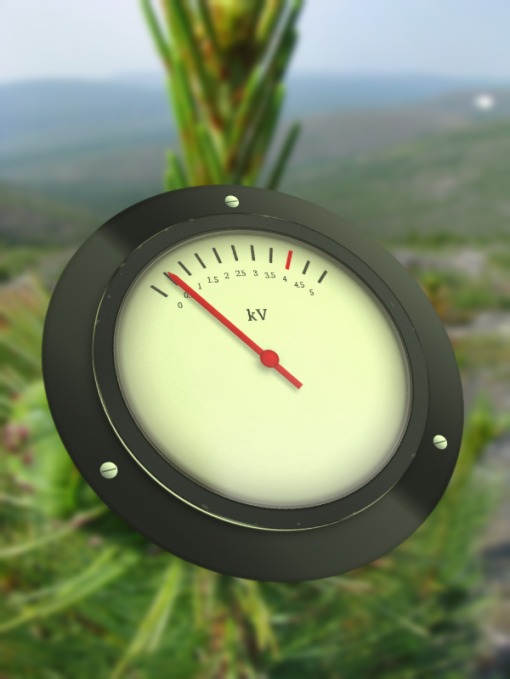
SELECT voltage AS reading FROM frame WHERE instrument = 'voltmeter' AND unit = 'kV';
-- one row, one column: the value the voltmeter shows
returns 0.5 kV
